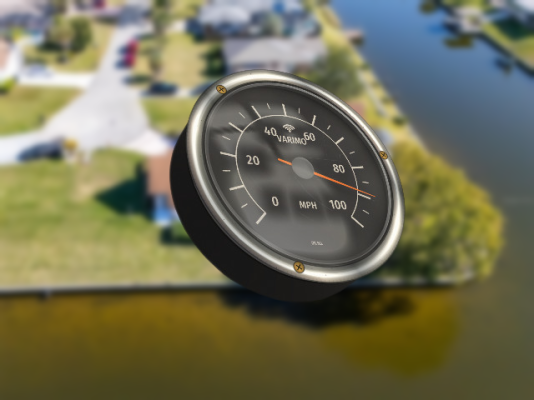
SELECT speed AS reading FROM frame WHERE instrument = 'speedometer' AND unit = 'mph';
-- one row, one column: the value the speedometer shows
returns 90 mph
